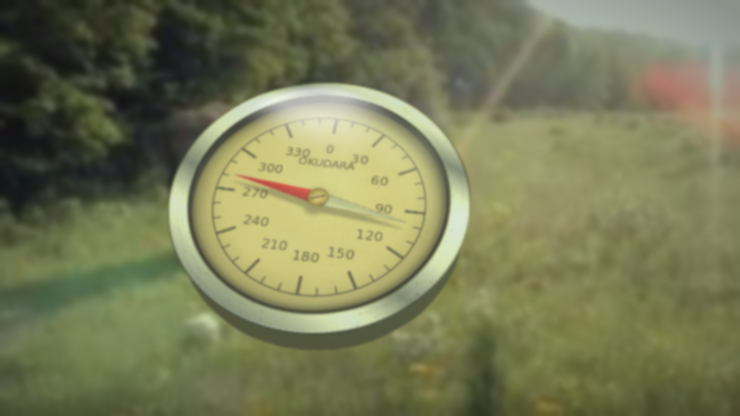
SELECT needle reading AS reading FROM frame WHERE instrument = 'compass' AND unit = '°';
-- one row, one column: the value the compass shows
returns 280 °
